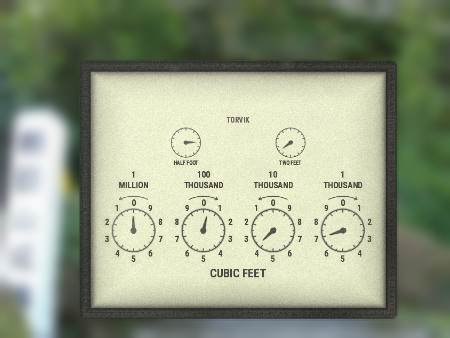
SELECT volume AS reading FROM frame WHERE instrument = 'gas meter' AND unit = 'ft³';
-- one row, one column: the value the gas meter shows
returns 3700 ft³
